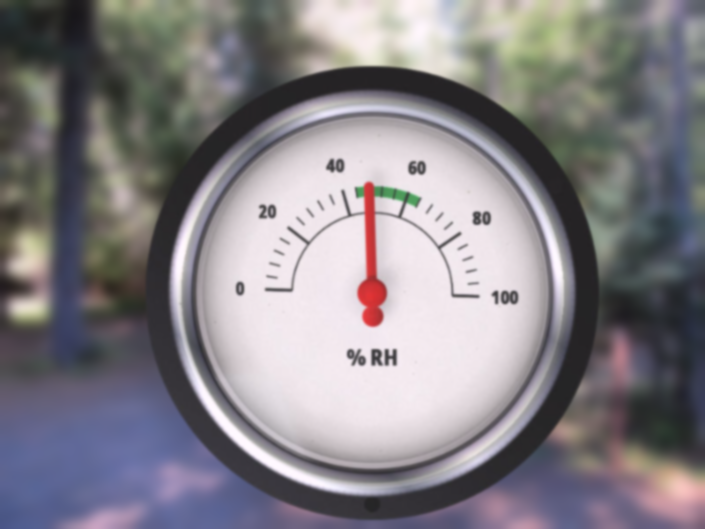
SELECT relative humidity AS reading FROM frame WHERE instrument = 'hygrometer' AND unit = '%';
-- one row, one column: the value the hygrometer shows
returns 48 %
